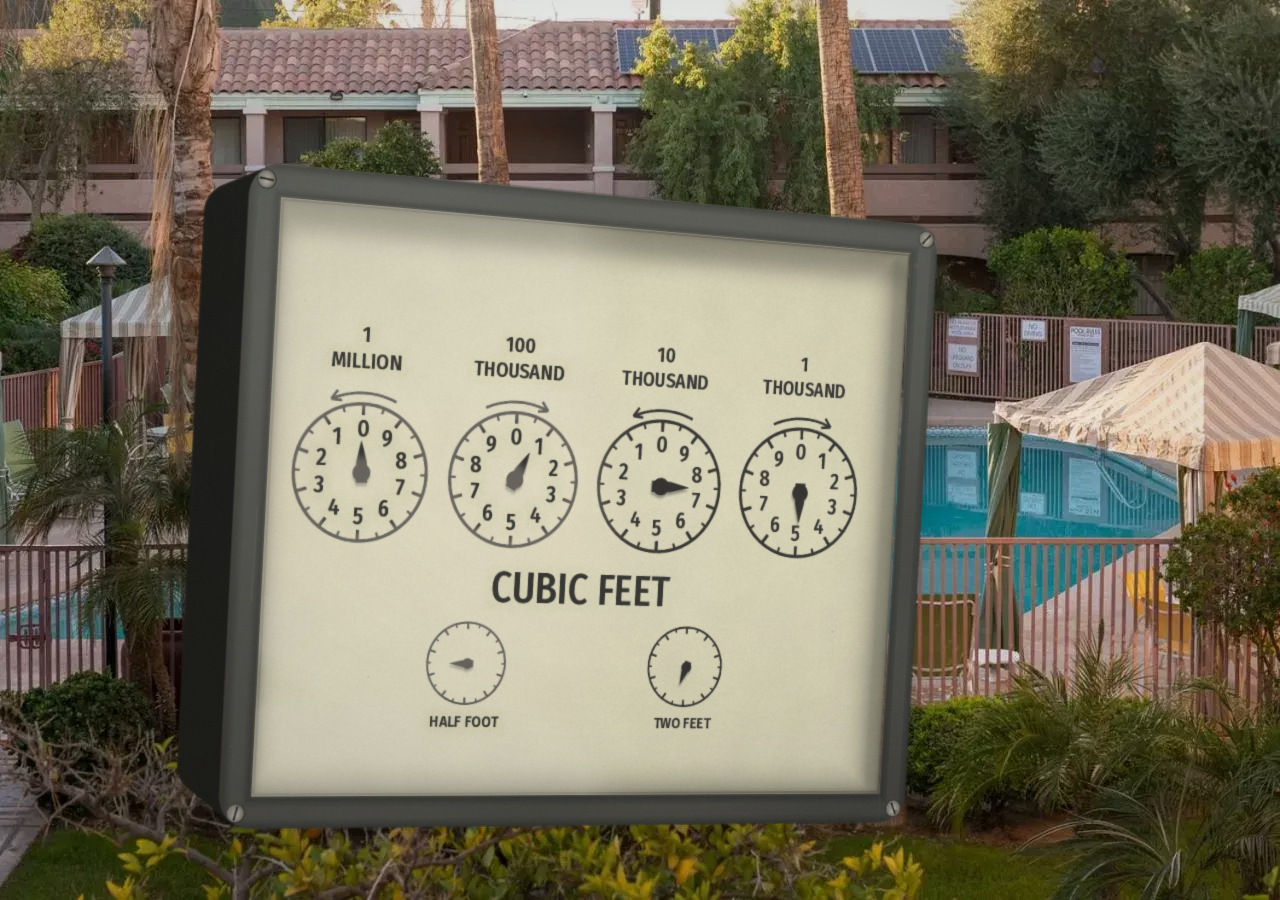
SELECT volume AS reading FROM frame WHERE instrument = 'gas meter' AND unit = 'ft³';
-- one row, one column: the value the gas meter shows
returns 7500 ft³
